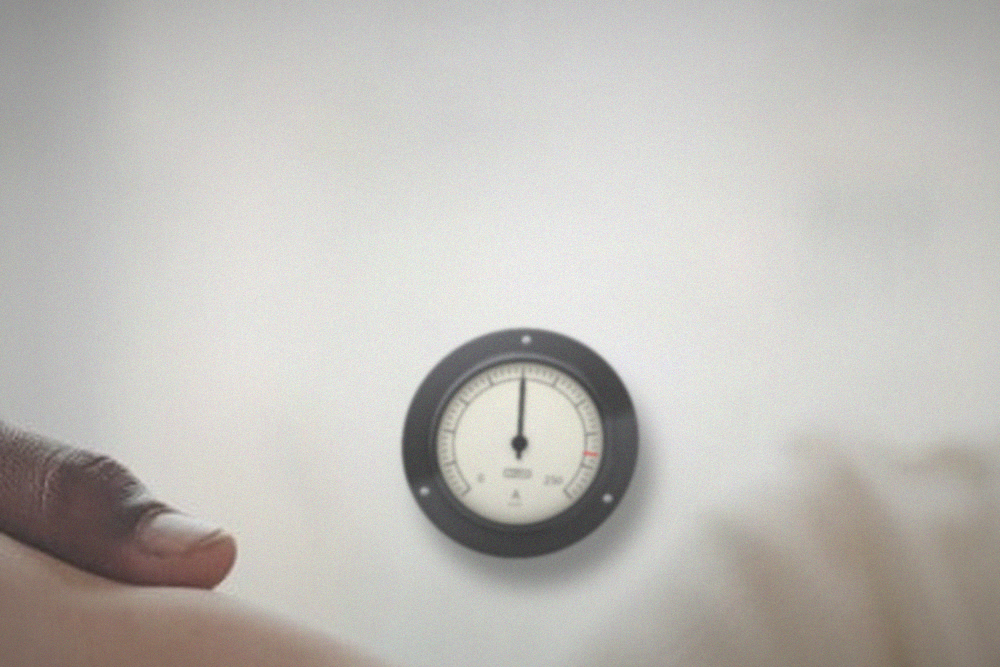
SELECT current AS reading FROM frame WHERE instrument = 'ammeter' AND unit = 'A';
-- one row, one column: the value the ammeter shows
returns 125 A
